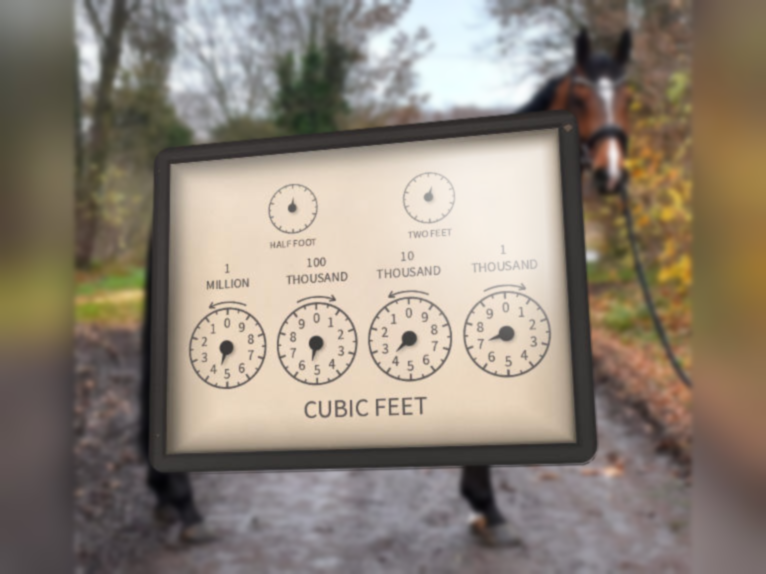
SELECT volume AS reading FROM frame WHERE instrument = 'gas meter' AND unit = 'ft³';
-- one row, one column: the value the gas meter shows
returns 453700 ft³
